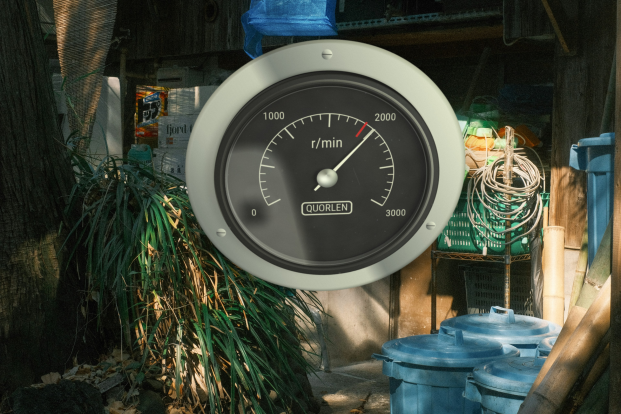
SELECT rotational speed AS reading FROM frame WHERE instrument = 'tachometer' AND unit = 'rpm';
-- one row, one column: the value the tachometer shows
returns 2000 rpm
